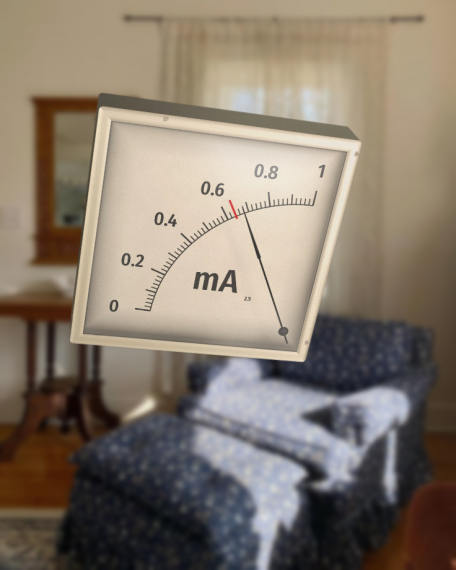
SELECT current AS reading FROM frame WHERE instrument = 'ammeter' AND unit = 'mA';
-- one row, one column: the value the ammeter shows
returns 0.68 mA
